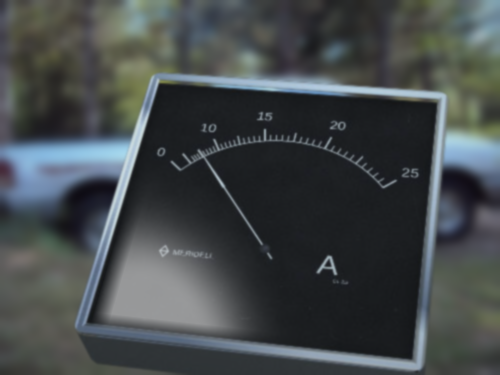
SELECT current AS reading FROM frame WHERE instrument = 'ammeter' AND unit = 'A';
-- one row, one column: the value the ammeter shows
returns 7.5 A
